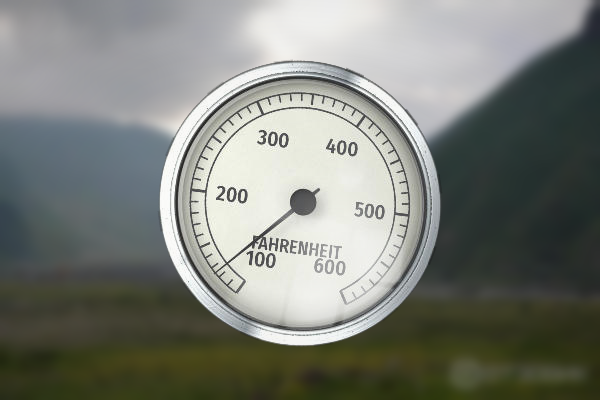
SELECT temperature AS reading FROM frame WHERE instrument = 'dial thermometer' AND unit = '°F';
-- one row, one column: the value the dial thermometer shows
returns 125 °F
